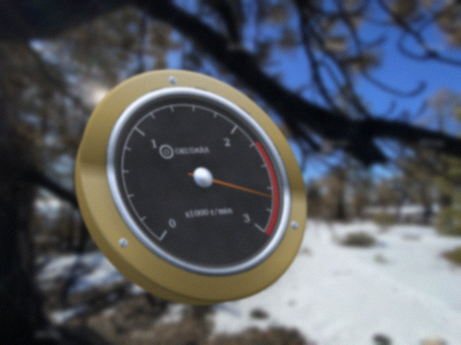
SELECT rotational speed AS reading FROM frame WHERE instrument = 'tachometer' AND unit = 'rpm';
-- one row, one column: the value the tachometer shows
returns 2700 rpm
